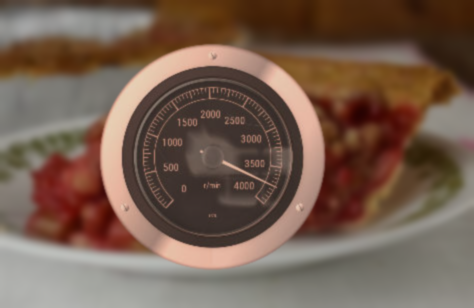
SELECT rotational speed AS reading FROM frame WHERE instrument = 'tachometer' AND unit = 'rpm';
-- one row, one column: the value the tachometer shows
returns 3750 rpm
